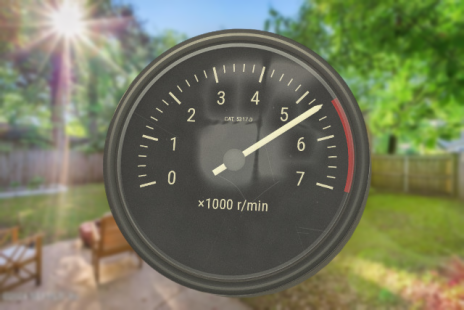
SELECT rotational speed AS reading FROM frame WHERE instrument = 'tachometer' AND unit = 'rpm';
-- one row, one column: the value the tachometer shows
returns 5400 rpm
